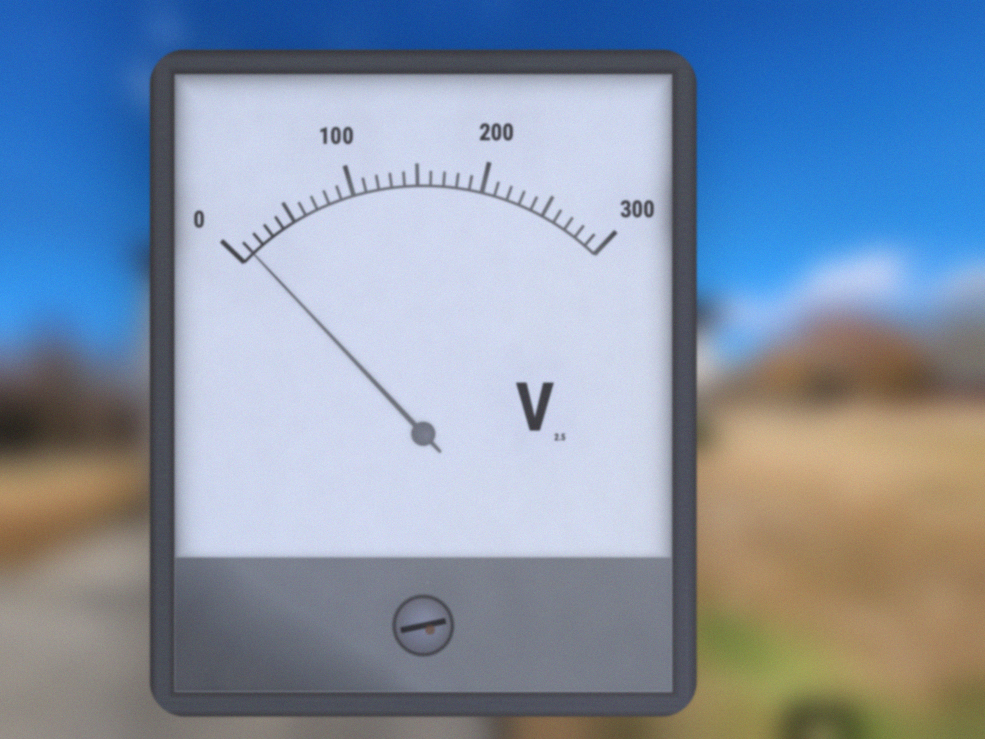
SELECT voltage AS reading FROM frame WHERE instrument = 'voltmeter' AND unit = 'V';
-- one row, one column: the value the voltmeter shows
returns 10 V
